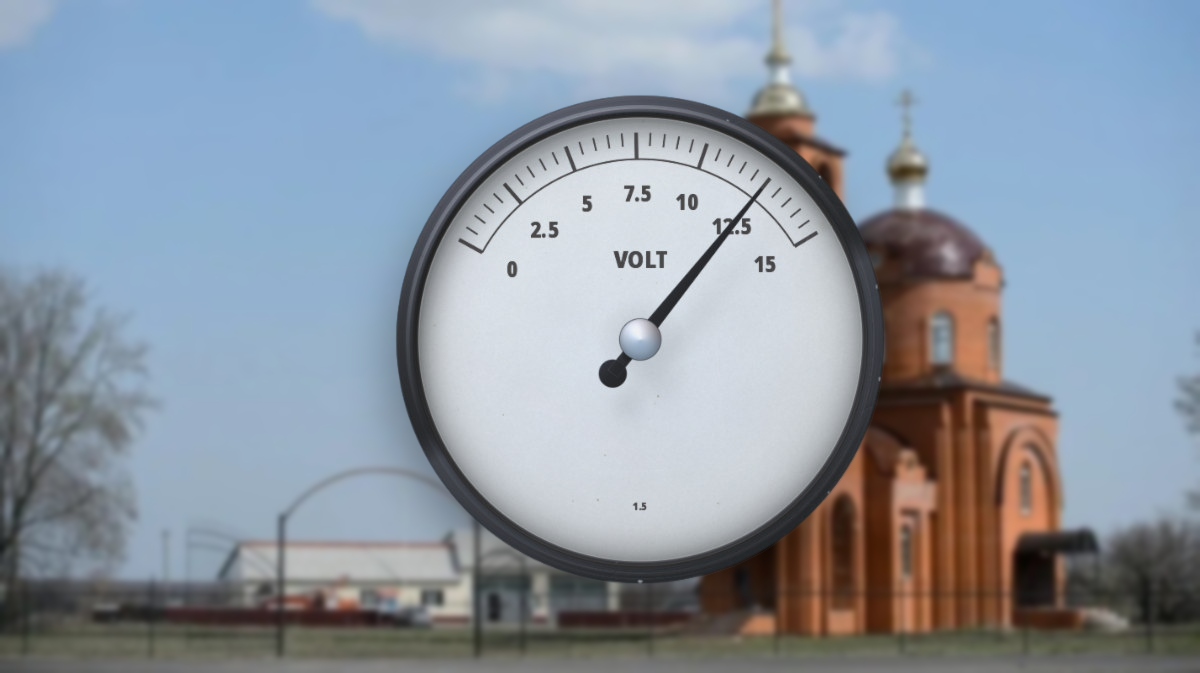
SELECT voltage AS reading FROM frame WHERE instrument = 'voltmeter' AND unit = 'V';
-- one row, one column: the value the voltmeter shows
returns 12.5 V
